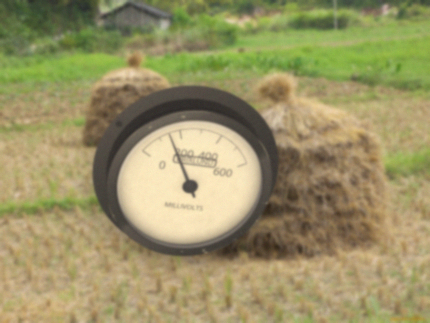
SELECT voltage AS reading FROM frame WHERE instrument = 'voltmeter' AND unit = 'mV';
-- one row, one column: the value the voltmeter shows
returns 150 mV
